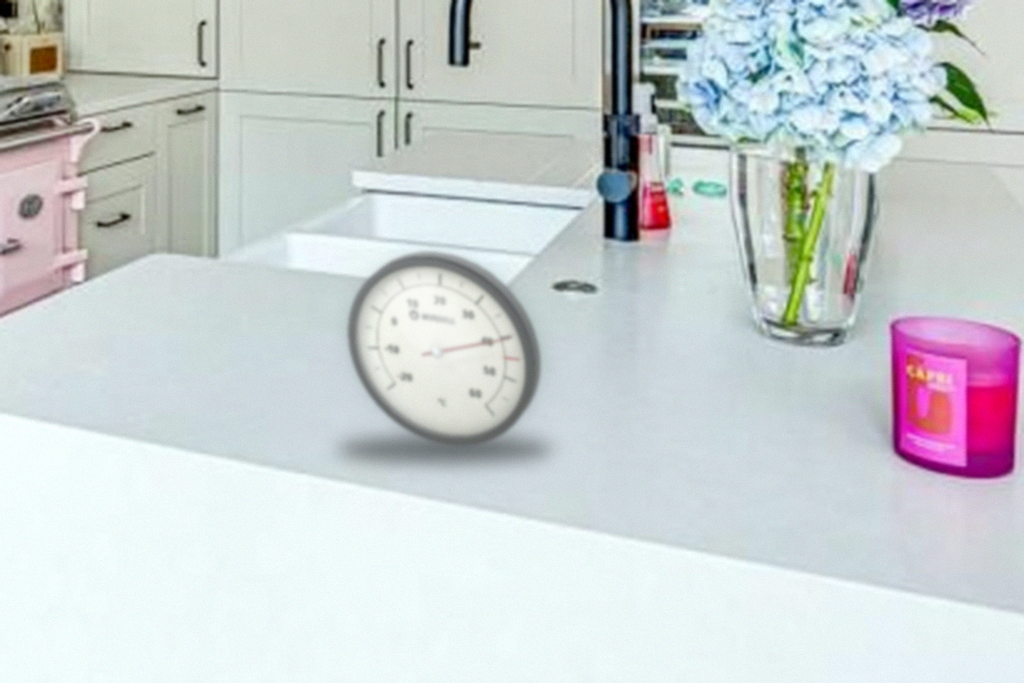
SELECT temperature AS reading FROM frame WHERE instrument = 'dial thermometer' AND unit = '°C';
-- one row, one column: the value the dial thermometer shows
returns 40 °C
